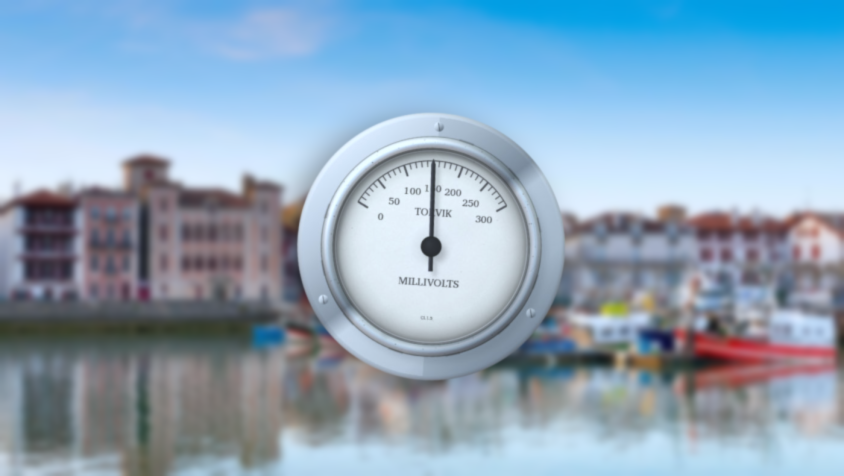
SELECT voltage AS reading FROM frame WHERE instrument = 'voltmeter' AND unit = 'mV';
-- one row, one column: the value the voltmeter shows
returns 150 mV
